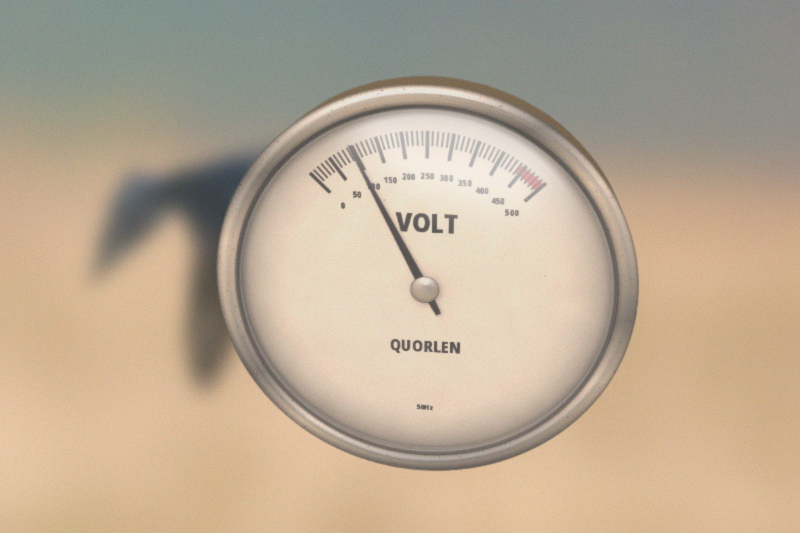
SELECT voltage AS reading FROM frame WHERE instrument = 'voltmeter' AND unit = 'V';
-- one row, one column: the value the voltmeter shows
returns 100 V
